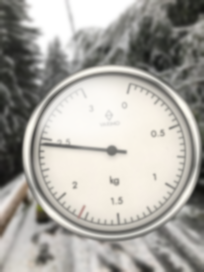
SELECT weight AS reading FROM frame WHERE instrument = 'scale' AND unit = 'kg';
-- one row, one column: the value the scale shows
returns 2.45 kg
